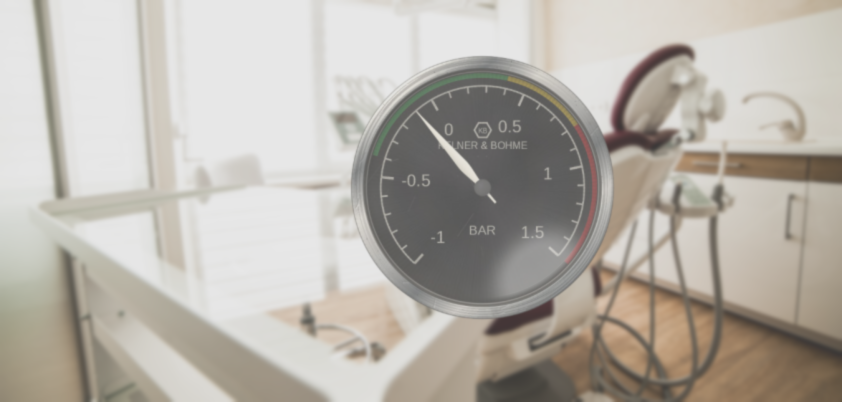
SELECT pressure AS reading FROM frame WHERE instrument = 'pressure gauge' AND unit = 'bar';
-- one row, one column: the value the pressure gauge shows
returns -0.1 bar
